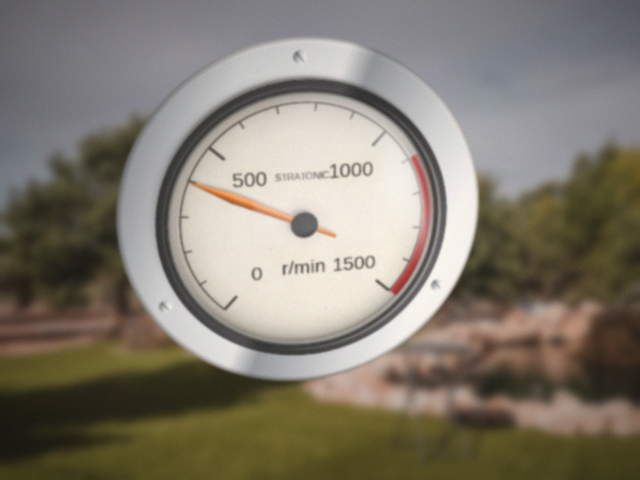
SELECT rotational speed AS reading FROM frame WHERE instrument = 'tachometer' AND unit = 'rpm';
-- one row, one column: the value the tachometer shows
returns 400 rpm
